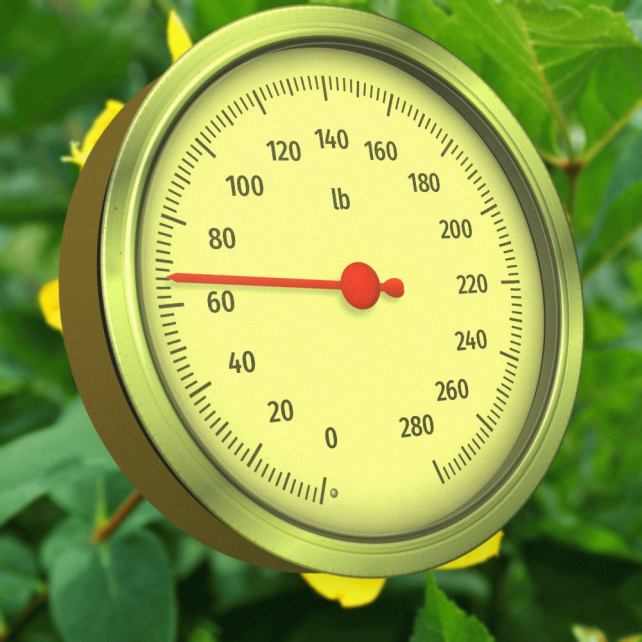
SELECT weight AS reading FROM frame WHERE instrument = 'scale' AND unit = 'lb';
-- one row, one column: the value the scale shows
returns 66 lb
